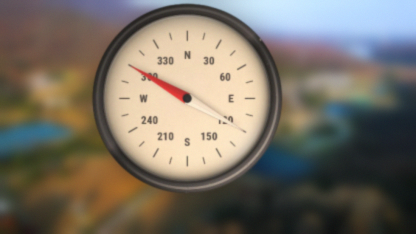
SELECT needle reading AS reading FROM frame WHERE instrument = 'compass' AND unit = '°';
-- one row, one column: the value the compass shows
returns 300 °
